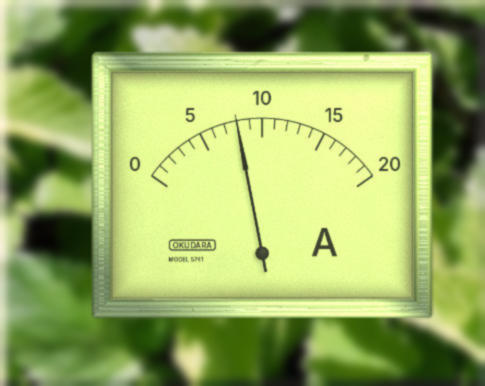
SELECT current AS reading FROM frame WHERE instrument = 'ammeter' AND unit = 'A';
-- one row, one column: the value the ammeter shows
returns 8 A
